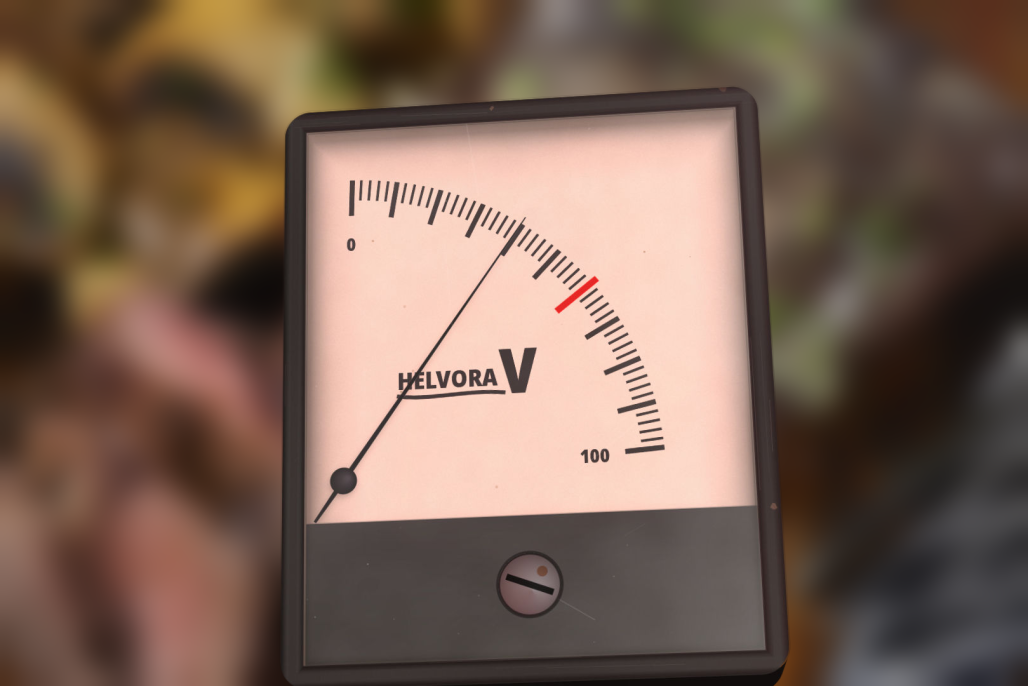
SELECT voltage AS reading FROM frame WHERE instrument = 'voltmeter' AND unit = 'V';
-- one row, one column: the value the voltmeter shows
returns 40 V
